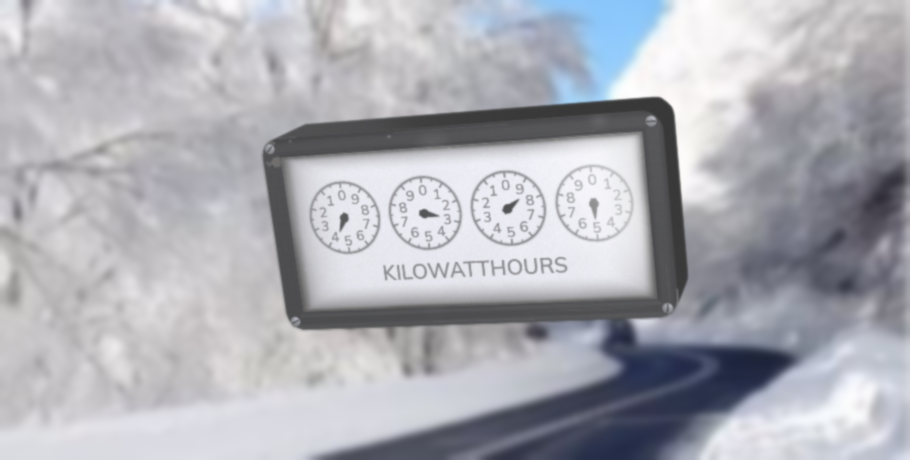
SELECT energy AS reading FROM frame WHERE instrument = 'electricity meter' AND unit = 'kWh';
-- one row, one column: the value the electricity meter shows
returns 4285 kWh
